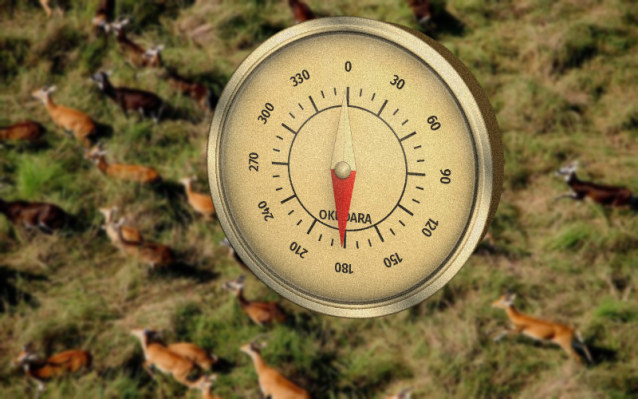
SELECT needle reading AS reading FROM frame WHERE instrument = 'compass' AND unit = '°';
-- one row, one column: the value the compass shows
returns 180 °
